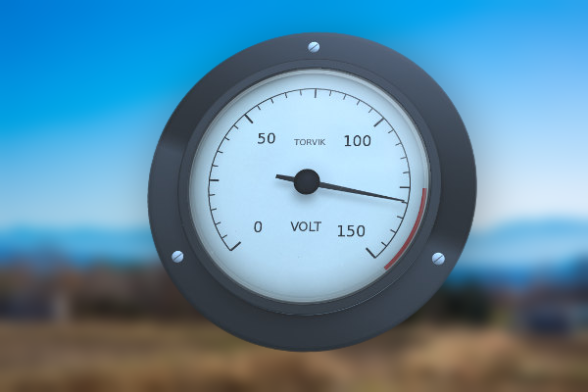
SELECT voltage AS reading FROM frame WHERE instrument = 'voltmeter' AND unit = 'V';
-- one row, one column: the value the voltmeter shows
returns 130 V
